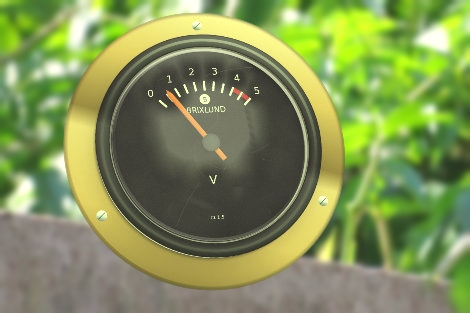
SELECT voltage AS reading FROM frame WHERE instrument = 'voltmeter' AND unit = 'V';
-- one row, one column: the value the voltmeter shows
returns 0.5 V
